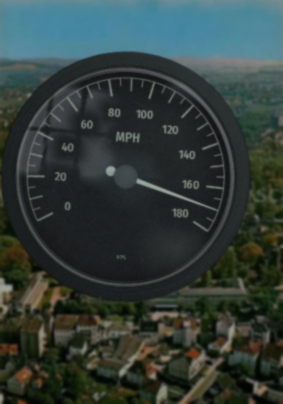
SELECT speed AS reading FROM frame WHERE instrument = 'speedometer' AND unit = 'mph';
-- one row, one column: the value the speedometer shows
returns 170 mph
